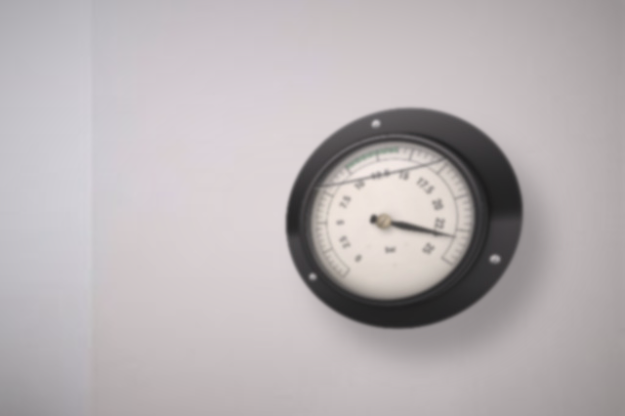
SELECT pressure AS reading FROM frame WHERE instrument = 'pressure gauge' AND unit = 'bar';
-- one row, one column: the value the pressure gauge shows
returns 23 bar
